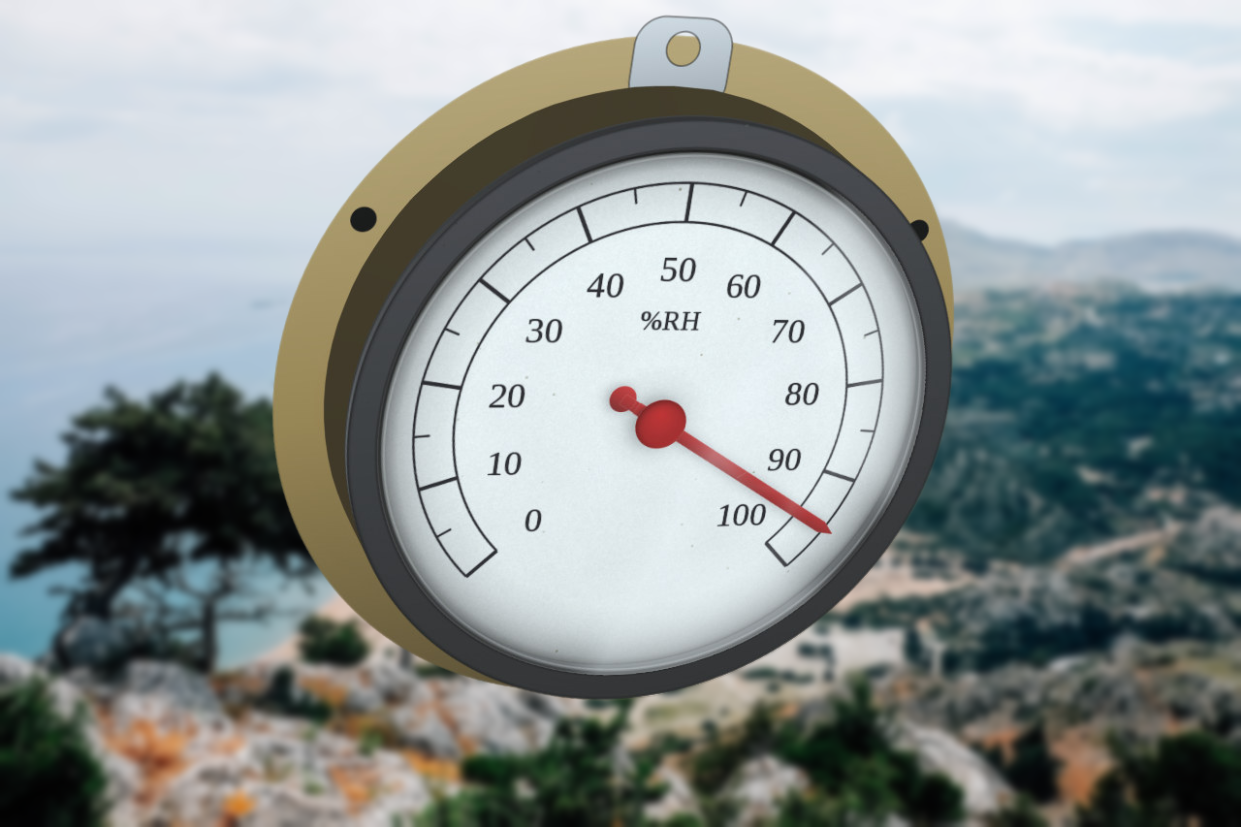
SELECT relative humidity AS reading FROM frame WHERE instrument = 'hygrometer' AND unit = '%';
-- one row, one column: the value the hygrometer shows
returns 95 %
